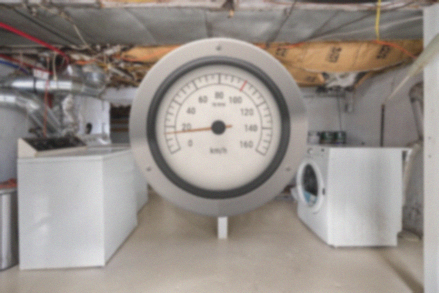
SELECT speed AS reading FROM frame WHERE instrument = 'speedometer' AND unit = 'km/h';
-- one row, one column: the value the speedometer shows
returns 15 km/h
